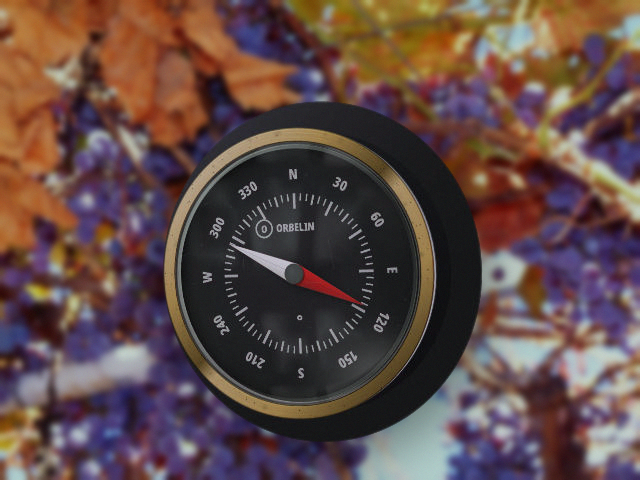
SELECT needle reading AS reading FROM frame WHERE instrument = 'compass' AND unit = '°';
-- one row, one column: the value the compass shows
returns 115 °
